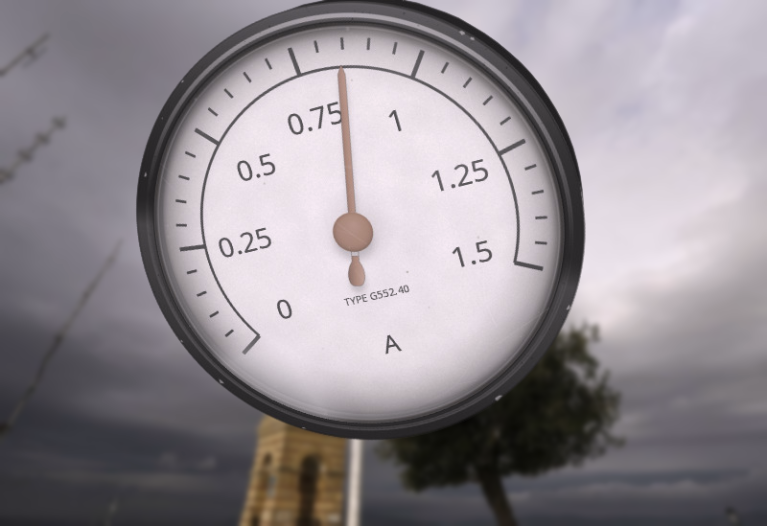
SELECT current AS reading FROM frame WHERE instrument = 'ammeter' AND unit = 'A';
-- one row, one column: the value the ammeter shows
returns 0.85 A
